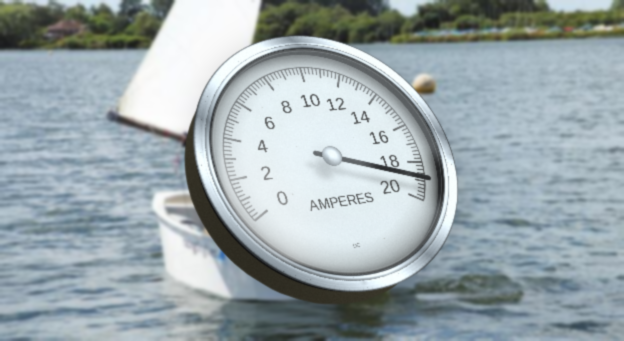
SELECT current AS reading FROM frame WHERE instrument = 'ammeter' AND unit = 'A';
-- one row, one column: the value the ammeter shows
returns 19 A
